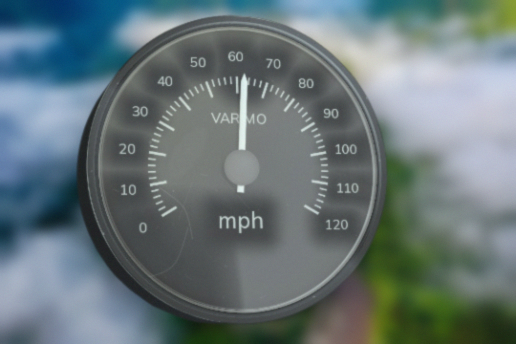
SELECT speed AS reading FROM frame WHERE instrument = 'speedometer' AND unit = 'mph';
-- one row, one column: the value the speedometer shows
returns 62 mph
